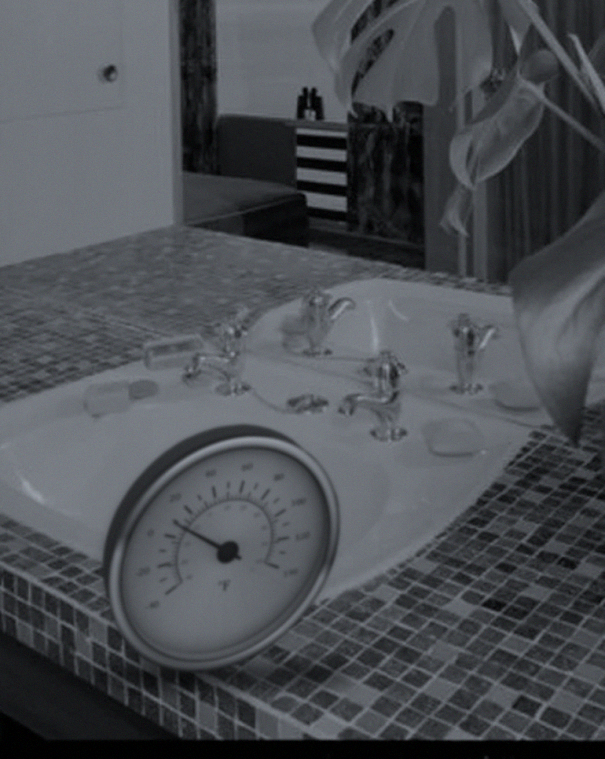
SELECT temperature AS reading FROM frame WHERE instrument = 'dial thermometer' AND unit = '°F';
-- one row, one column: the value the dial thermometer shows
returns 10 °F
